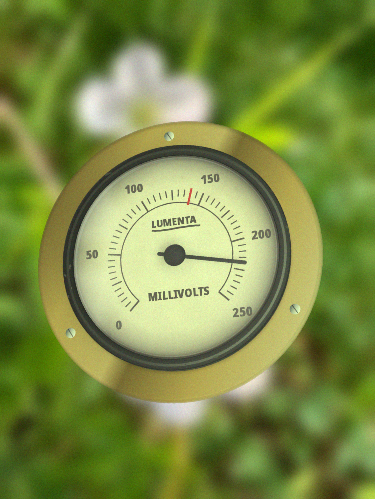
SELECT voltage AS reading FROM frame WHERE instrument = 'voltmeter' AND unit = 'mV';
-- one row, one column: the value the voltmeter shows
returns 220 mV
